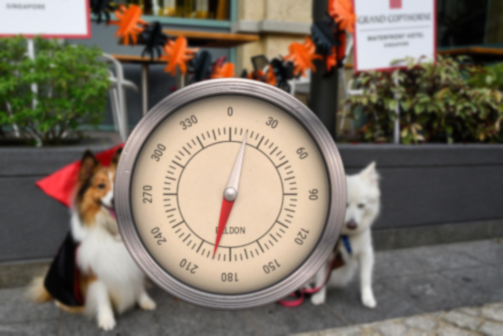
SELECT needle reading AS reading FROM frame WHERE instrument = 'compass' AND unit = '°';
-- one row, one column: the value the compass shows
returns 195 °
